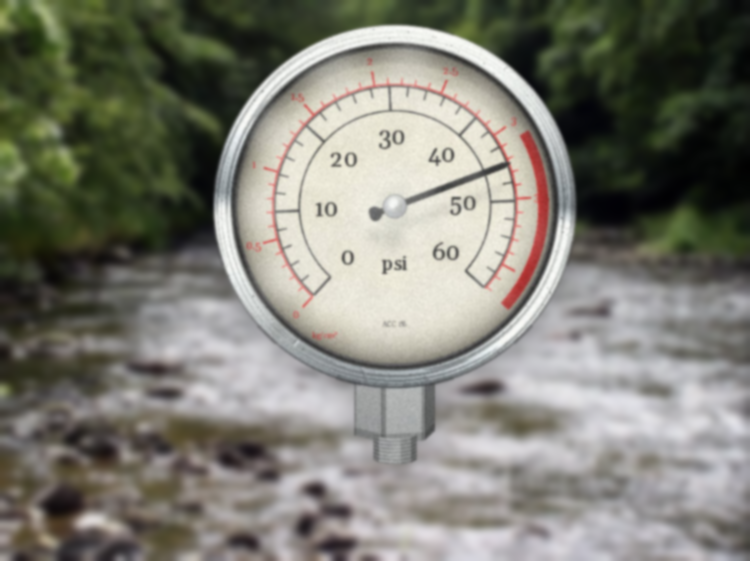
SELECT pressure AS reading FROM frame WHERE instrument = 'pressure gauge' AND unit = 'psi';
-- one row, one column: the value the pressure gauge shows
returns 46 psi
